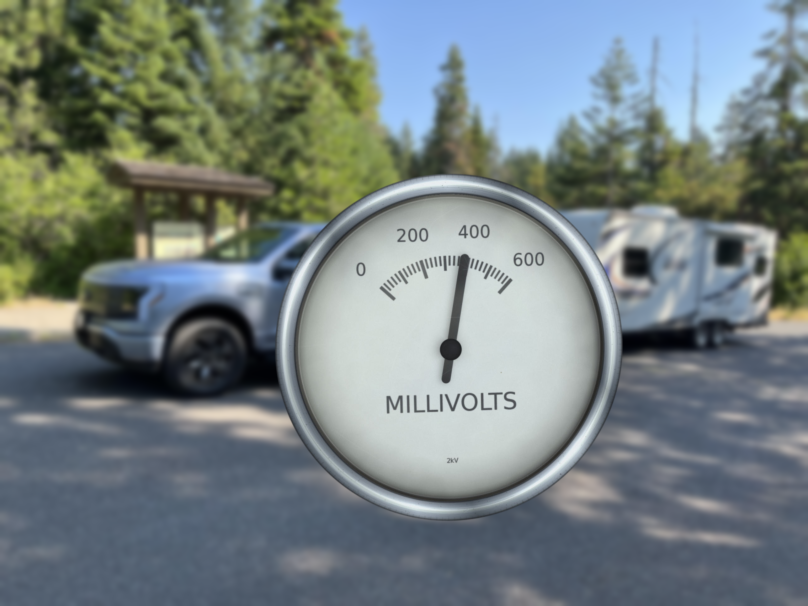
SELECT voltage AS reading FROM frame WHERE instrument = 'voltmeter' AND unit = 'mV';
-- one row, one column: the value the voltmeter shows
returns 380 mV
